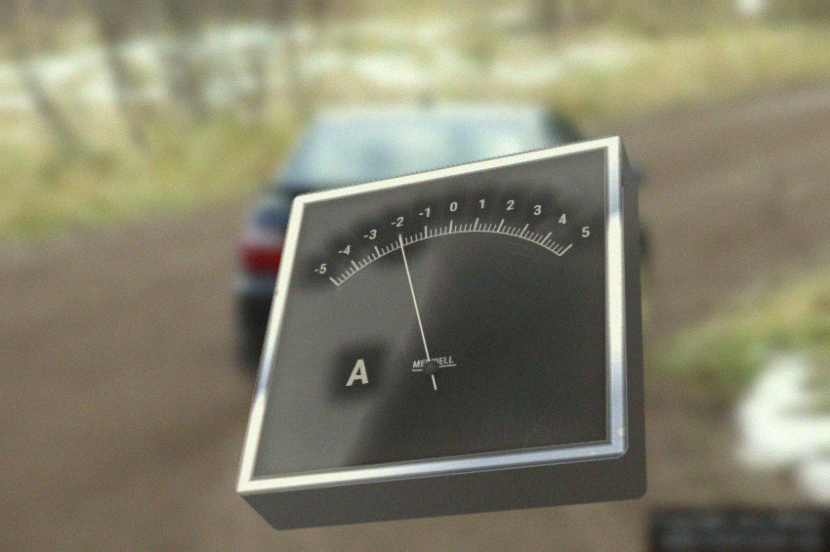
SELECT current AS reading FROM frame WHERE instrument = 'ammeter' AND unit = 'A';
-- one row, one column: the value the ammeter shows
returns -2 A
